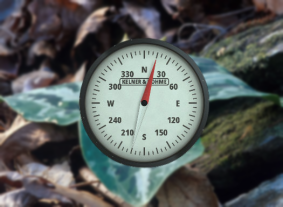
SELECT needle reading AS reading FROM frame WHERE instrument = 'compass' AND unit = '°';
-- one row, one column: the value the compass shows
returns 15 °
